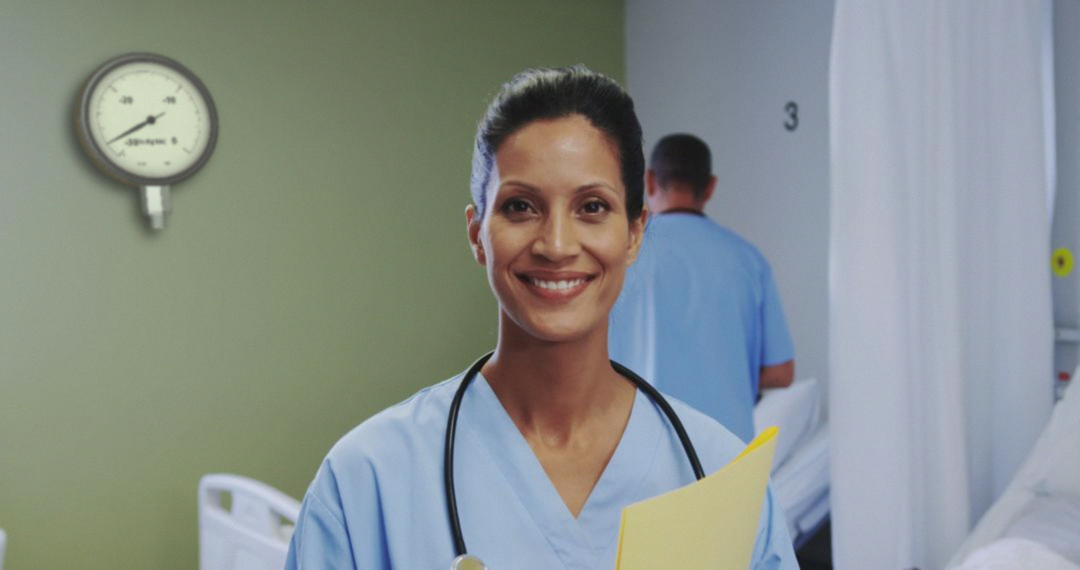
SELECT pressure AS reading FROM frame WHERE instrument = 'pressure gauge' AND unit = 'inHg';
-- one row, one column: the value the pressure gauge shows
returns -28 inHg
